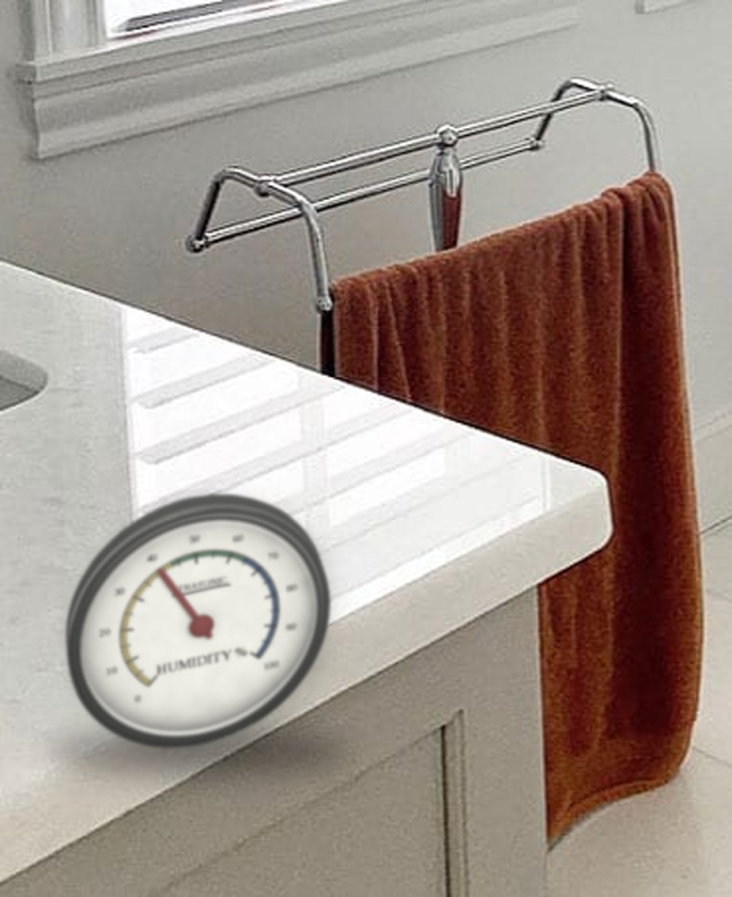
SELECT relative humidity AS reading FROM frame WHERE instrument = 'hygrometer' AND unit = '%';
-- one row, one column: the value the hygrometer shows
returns 40 %
